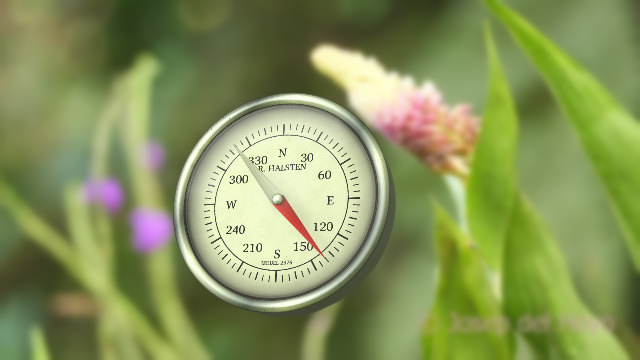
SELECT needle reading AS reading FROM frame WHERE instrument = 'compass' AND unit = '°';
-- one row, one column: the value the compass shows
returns 140 °
